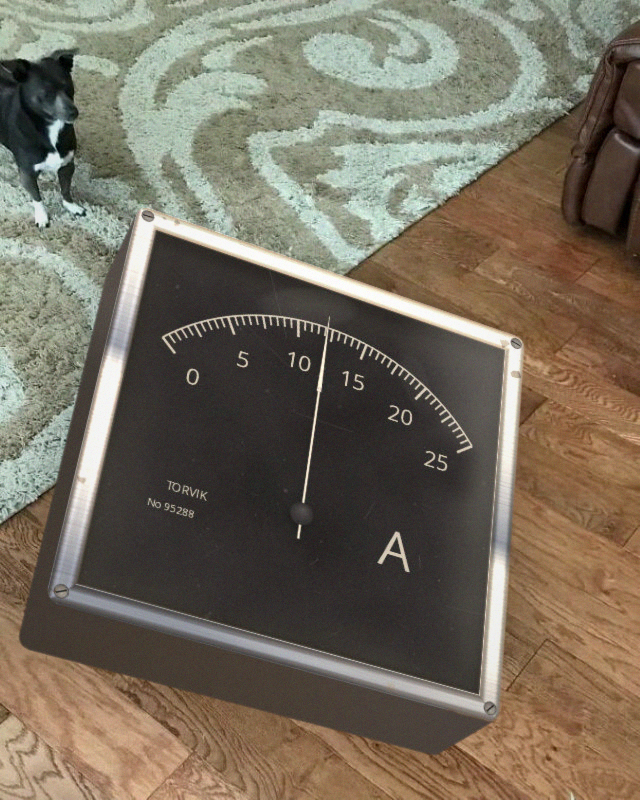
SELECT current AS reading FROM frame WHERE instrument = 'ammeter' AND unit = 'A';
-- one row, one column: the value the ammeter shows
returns 12 A
